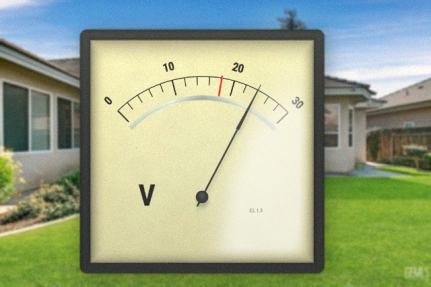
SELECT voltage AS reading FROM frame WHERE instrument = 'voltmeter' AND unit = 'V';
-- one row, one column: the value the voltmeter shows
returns 24 V
